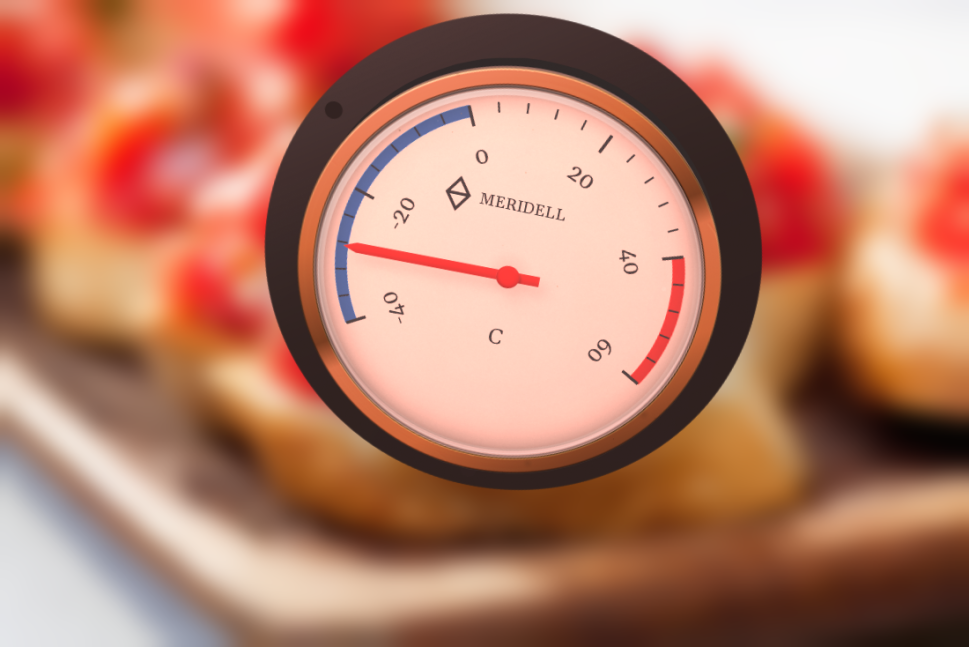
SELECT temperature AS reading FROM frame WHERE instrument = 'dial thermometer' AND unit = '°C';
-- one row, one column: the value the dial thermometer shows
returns -28 °C
